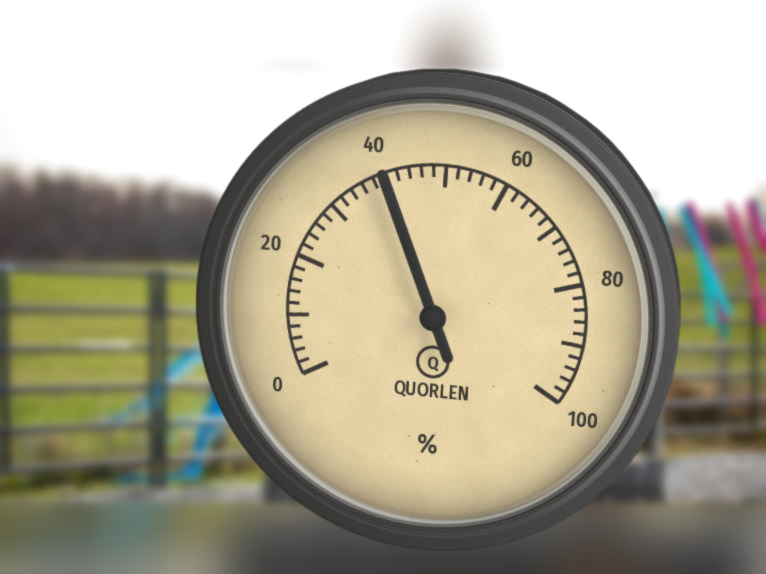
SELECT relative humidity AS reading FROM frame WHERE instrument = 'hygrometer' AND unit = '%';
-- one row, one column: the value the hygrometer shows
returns 40 %
